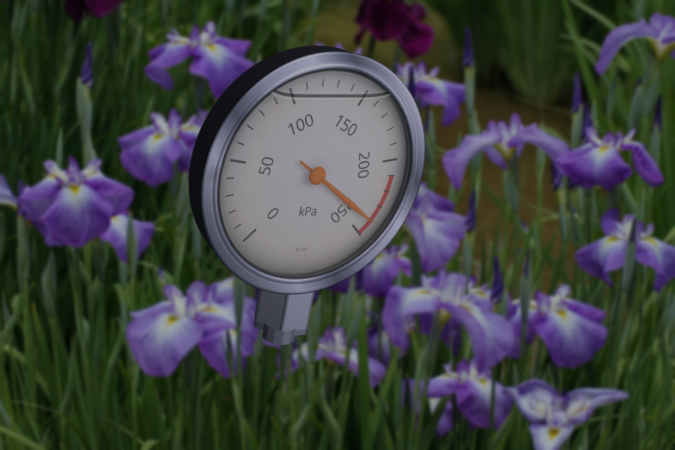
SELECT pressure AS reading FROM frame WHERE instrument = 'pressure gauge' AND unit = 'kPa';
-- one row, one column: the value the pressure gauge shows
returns 240 kPa
